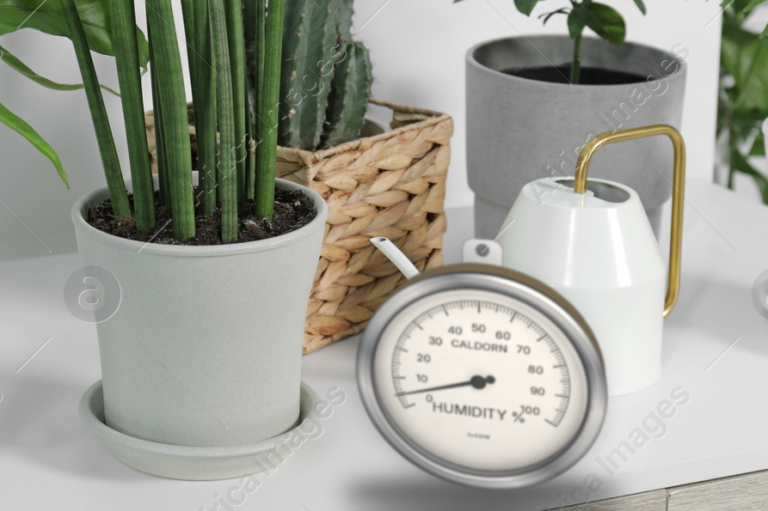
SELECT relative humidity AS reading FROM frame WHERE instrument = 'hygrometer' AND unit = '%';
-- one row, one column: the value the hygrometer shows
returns 5 %
